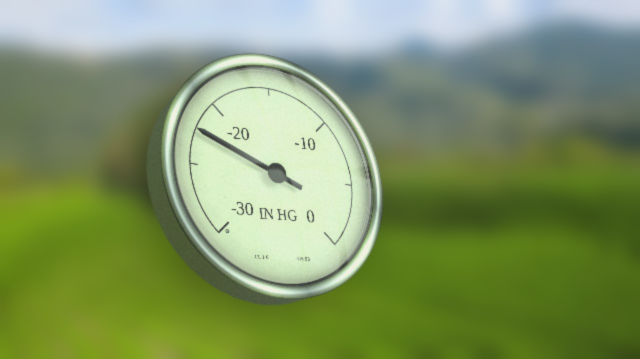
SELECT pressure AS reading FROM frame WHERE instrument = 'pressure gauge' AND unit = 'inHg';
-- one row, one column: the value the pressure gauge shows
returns -22.5 inHg
